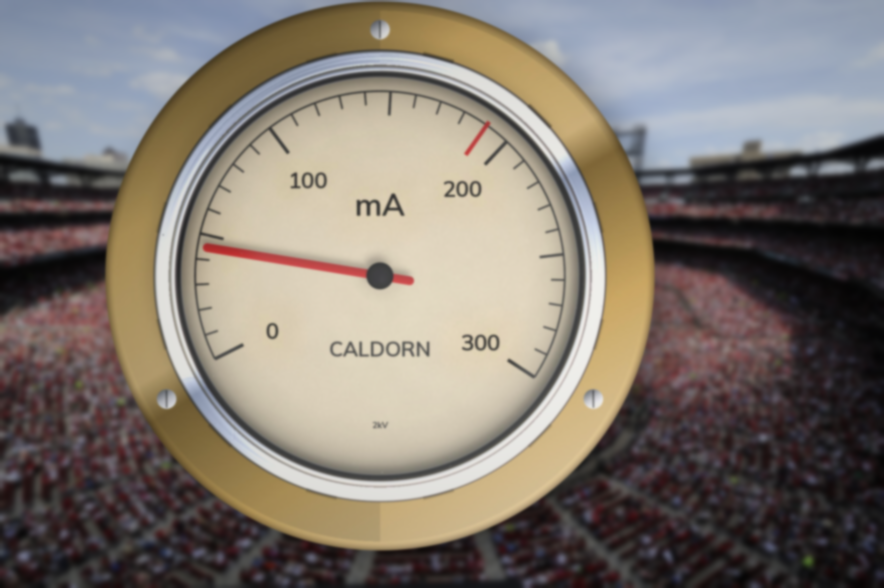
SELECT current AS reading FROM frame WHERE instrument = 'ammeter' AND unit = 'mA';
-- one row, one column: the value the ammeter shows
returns 45 mA
